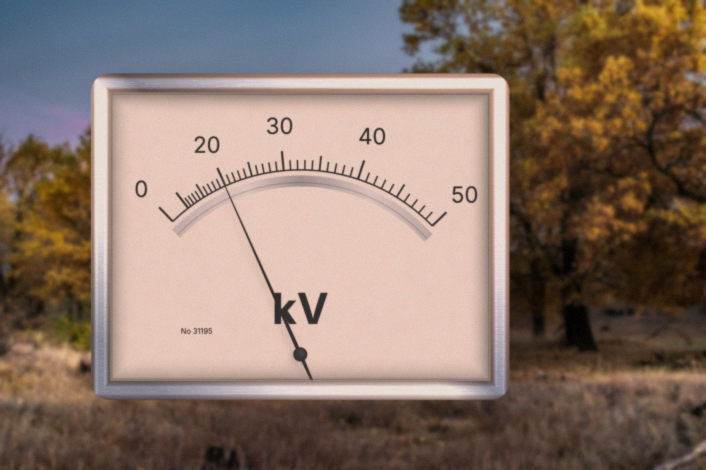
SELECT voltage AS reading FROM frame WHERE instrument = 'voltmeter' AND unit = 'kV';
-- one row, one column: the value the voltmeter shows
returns 20 kV
